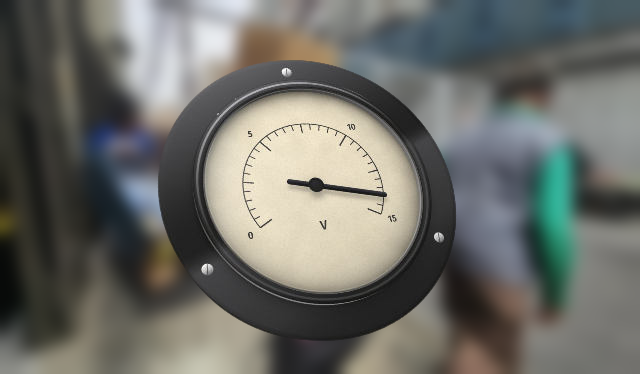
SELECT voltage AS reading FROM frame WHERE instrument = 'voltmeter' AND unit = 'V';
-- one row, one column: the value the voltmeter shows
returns 14 V
